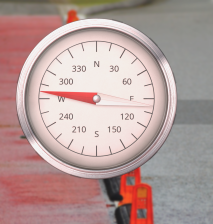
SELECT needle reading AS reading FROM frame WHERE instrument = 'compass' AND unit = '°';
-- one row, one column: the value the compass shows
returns 277.5 °
